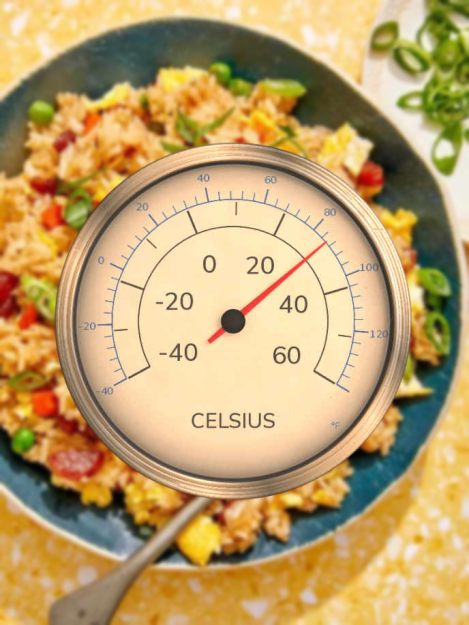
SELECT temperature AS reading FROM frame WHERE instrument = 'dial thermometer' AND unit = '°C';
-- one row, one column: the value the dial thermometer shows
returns 30 °C
